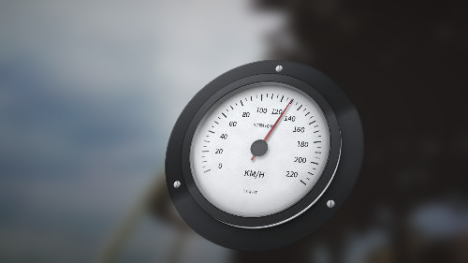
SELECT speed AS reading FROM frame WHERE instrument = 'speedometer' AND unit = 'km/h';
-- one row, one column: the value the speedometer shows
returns 130 km/h
